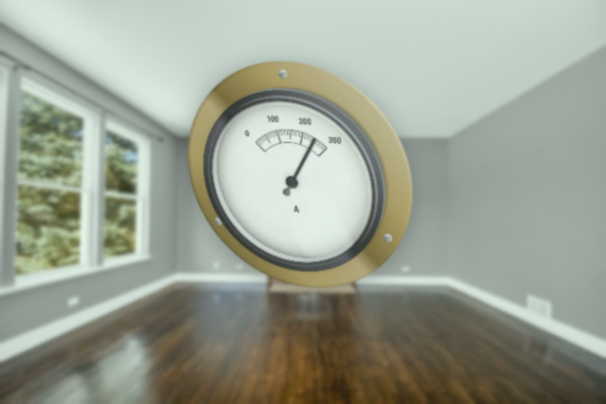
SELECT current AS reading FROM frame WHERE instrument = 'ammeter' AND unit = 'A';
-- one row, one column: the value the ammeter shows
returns 250 A
